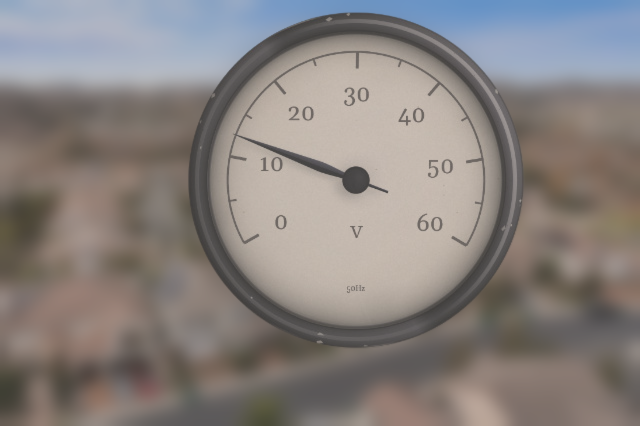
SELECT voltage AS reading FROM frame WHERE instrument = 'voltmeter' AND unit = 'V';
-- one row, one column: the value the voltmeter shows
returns 12.5 V
